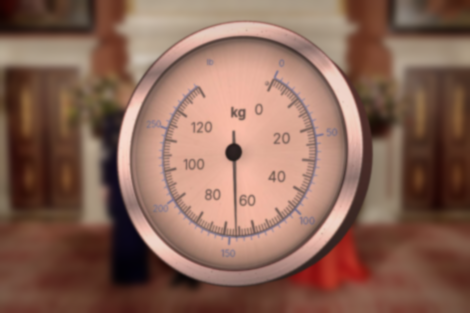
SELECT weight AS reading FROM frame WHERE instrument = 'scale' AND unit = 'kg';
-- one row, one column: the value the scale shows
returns 65 kg
